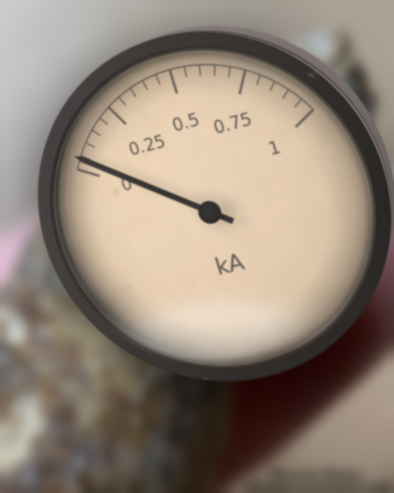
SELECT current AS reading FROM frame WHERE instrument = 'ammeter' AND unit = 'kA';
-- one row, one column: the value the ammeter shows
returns 0.05 kA
